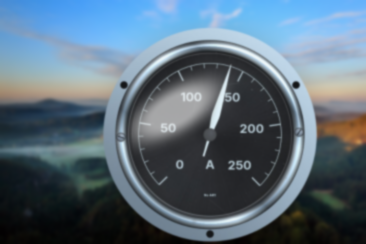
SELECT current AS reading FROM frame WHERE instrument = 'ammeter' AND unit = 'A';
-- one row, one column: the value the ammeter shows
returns 140 A
